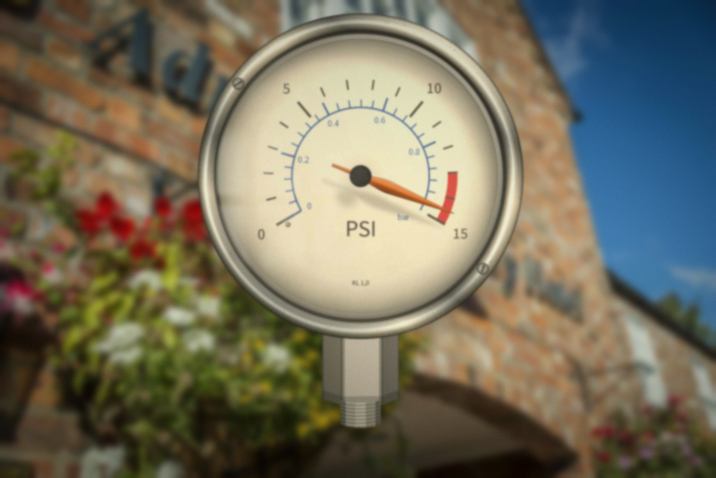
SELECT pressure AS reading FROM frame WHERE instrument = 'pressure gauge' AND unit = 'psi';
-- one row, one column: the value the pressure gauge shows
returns 14.5 psi
